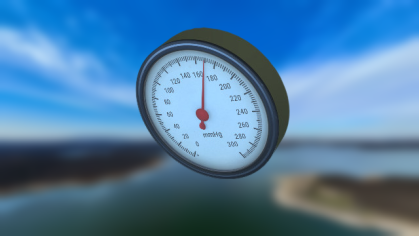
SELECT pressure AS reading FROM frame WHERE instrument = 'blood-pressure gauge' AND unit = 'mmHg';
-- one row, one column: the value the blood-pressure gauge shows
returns 170 mmHg
